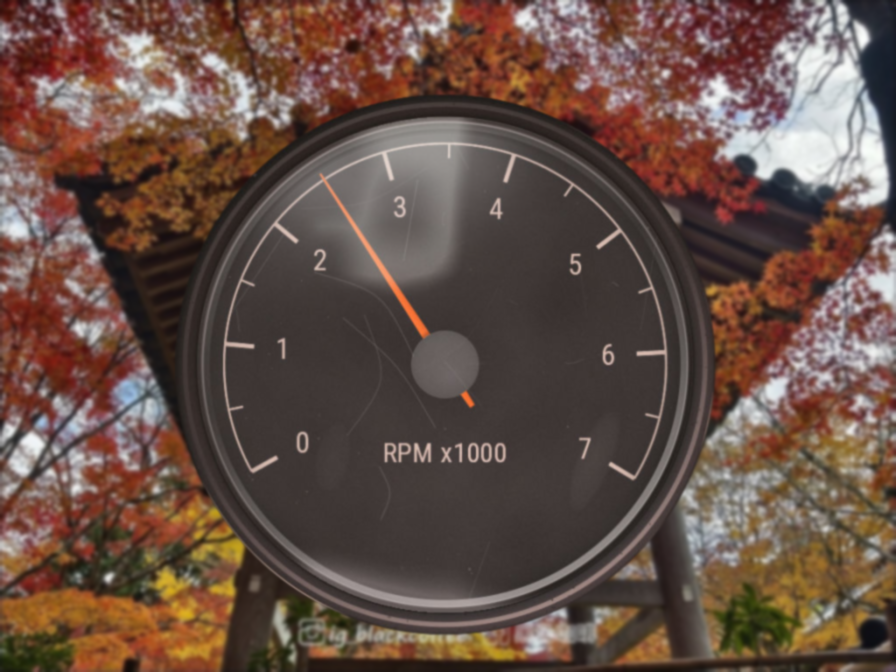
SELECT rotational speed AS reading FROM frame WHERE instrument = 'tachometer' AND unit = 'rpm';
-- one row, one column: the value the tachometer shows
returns 2500 rpm
